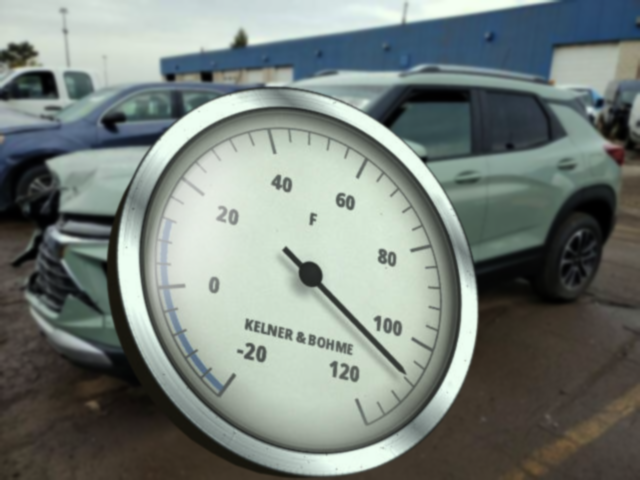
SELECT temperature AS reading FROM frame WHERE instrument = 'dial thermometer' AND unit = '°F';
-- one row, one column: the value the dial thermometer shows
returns 108 °F
